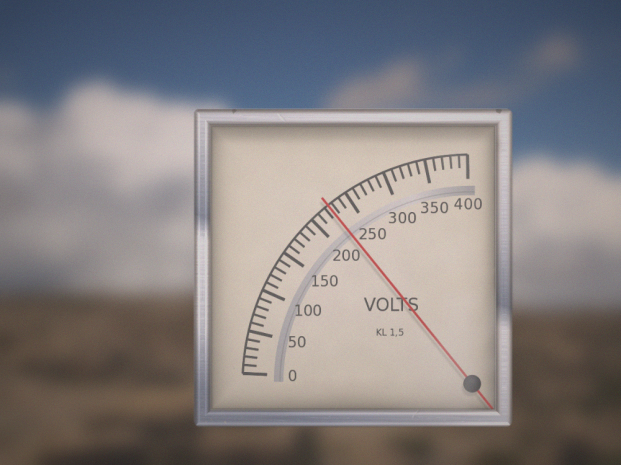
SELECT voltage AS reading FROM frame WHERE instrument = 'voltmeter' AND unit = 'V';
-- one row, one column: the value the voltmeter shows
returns 225 V
